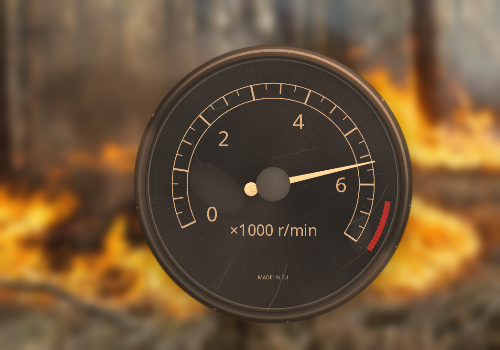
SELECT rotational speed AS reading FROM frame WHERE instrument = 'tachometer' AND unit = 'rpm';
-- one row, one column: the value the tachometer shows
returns 5625 rpm
